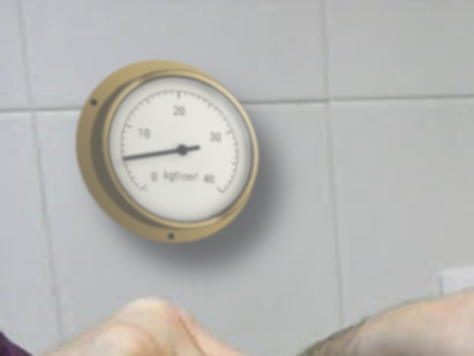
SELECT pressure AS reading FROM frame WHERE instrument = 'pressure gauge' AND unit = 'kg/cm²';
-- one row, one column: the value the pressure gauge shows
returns 5 kg/cm²
